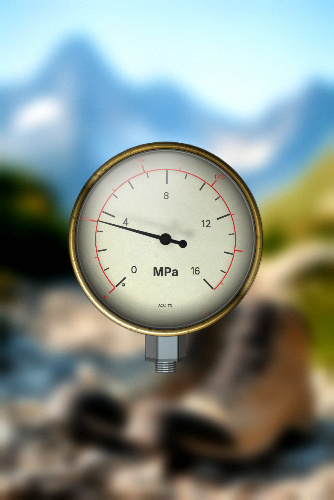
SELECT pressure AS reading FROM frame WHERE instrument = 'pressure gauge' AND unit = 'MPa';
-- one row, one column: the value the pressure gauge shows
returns 3.5 MPa
